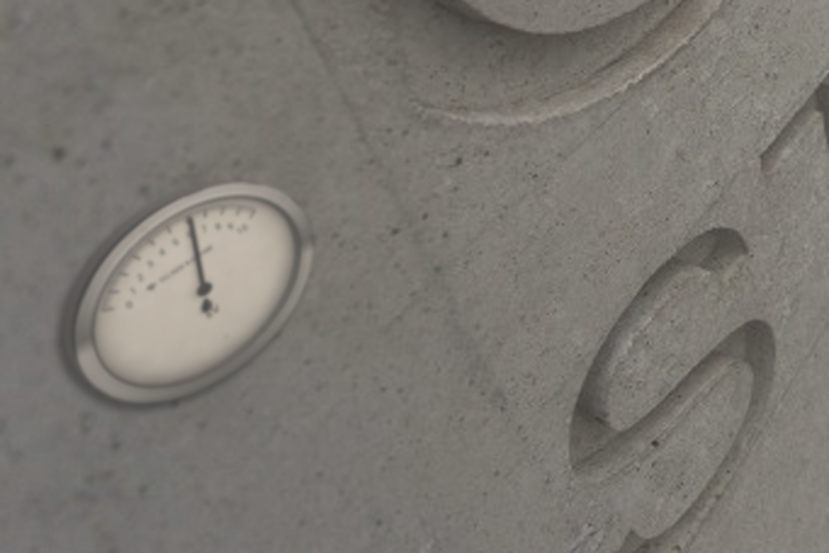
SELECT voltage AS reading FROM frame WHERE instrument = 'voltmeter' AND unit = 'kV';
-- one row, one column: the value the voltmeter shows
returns 6 kV
